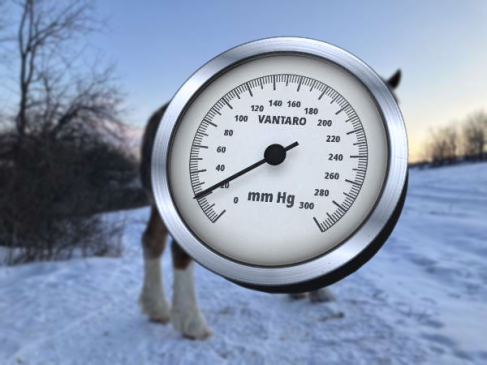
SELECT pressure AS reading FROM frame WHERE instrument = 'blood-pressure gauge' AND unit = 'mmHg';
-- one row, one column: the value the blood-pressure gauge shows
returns 20 mmHg
